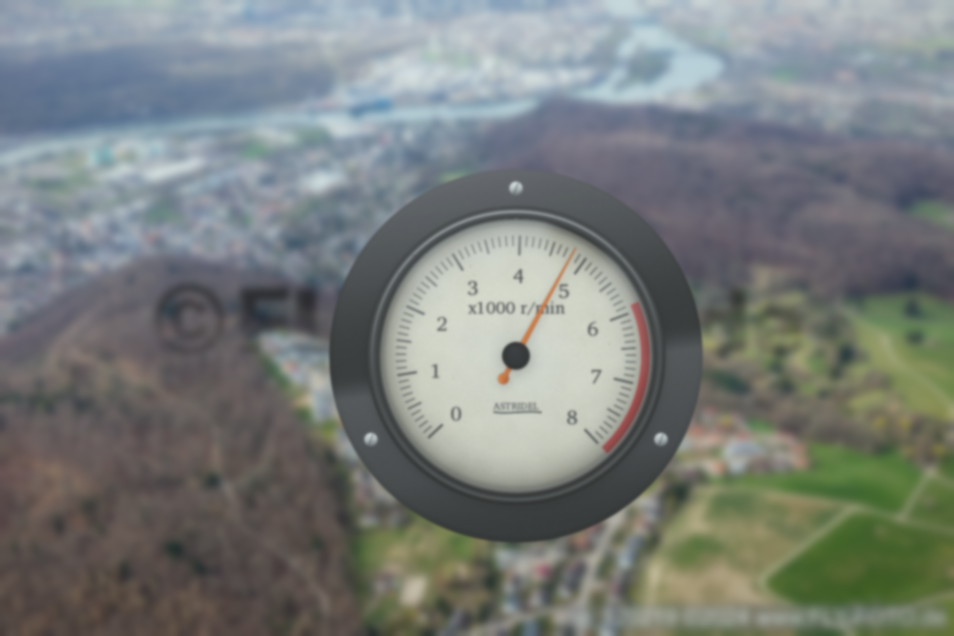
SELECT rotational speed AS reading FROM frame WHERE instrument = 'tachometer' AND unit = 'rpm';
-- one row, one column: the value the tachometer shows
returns 4800 rpm
